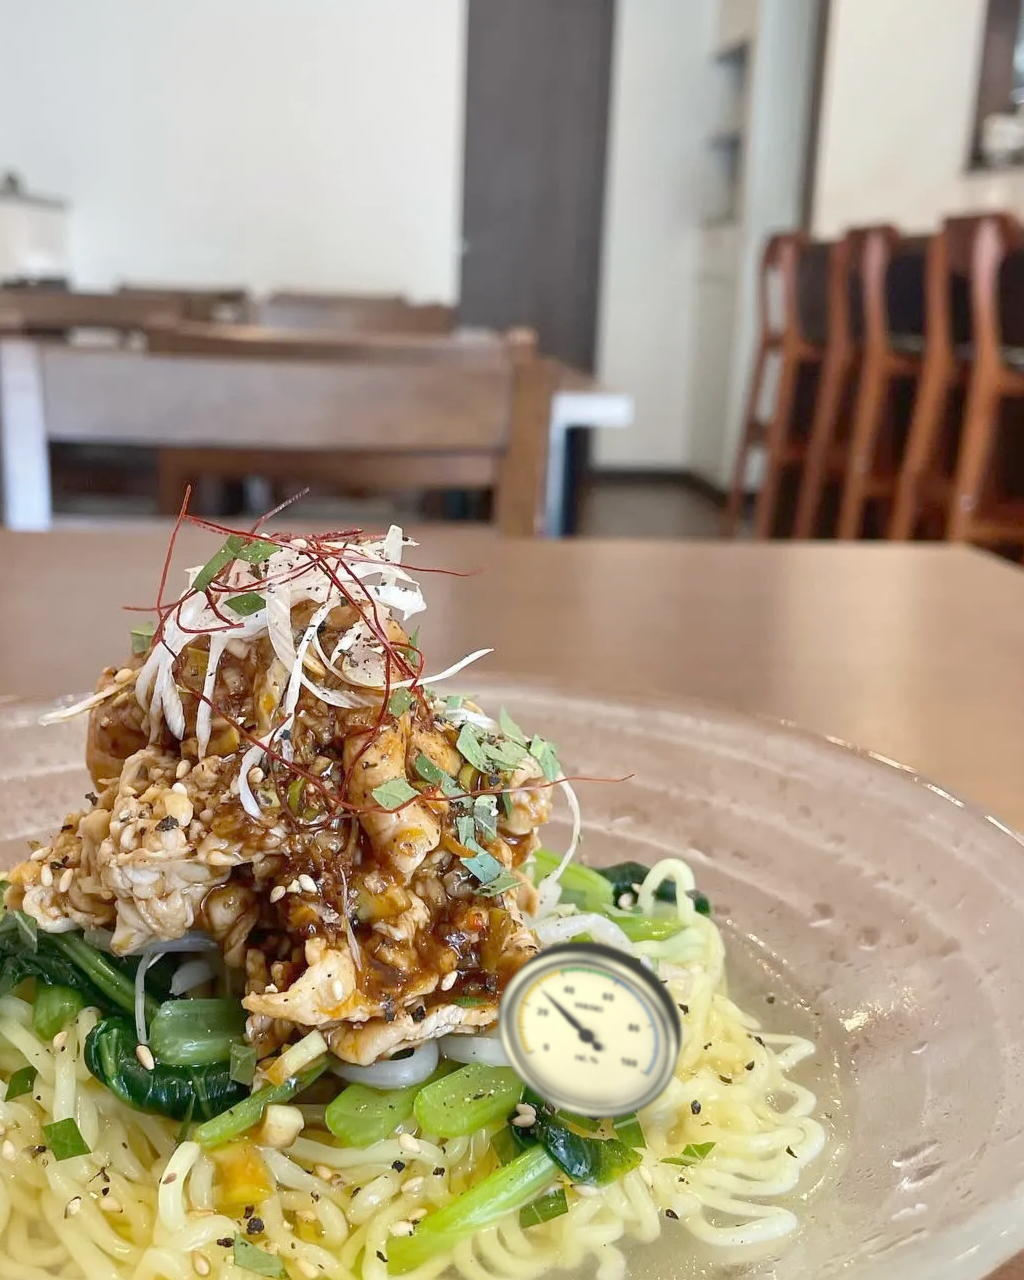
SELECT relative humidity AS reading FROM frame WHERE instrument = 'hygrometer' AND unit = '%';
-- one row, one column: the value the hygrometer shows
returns 30 %
